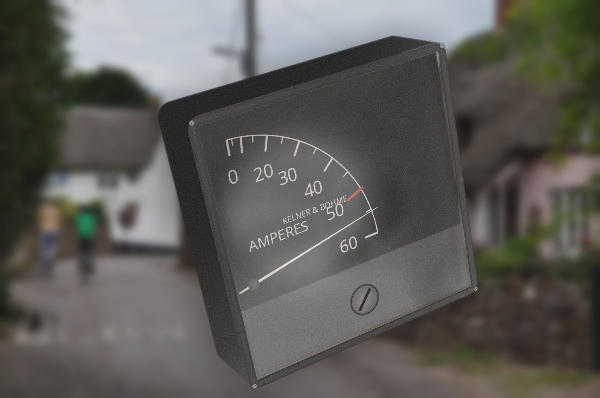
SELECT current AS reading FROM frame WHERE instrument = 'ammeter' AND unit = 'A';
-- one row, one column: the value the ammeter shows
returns 55 A
